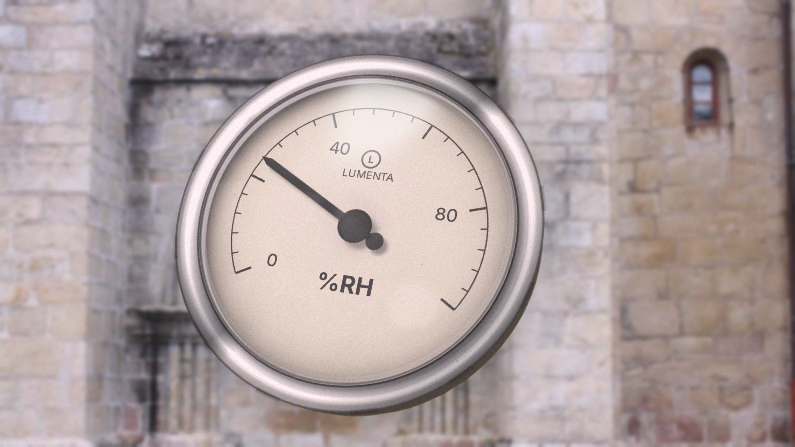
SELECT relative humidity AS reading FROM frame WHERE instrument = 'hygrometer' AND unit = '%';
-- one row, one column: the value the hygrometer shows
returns 24 %
